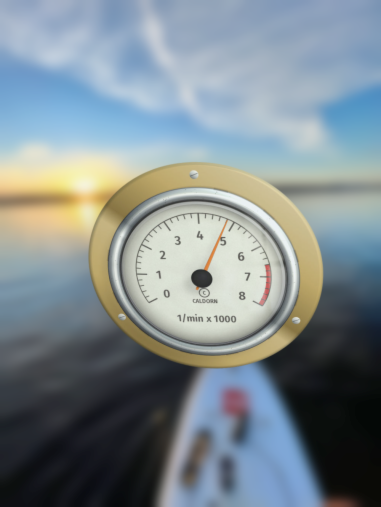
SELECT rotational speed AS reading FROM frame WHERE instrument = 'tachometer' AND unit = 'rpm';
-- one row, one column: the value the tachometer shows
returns 4800 rpm
